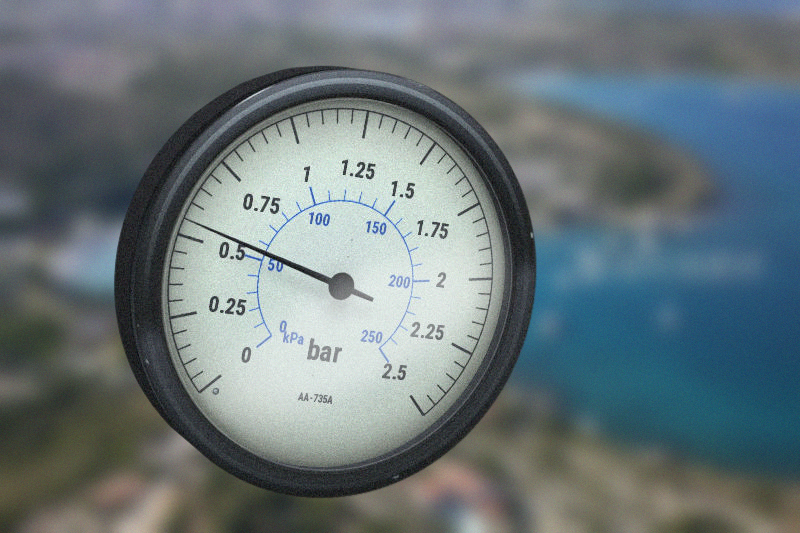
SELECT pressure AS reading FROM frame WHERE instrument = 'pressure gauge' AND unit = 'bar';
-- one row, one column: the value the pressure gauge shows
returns 0.55 bar
